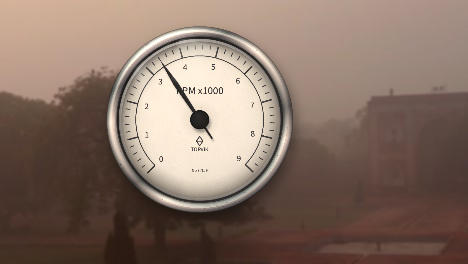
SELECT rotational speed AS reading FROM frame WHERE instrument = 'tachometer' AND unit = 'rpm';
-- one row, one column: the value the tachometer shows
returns 3400 rpm
